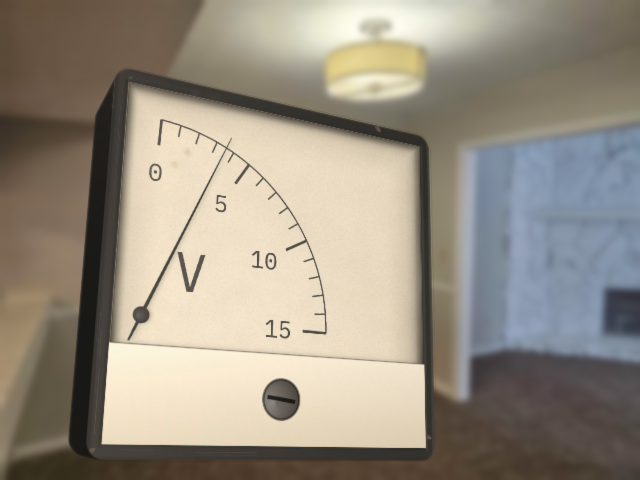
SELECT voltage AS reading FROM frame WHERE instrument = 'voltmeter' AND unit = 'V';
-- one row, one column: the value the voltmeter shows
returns 3.5 V
